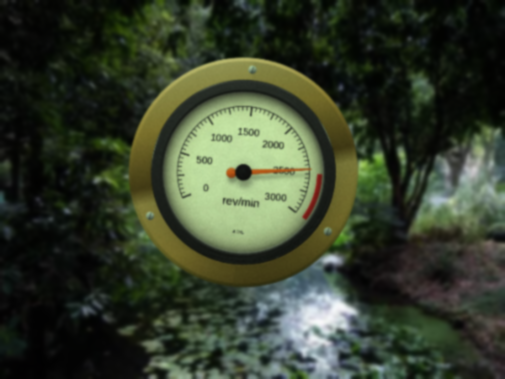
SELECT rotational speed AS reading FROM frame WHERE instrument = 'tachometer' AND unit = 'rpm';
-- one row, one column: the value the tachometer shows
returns 2500 rpm
